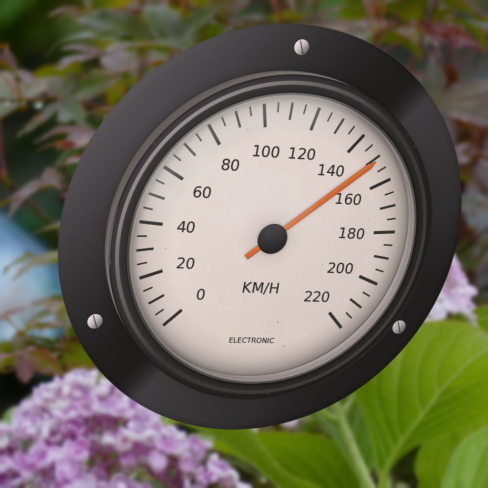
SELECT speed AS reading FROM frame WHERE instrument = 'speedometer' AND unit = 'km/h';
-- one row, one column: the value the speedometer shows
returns 150 km/h
